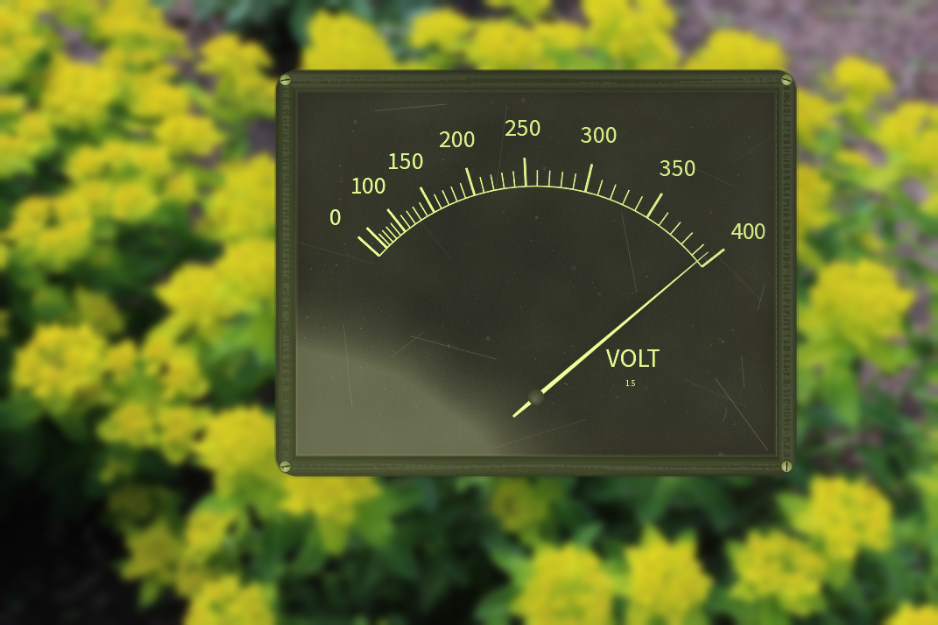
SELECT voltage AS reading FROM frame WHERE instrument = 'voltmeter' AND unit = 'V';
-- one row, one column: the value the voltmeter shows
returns 395 V
